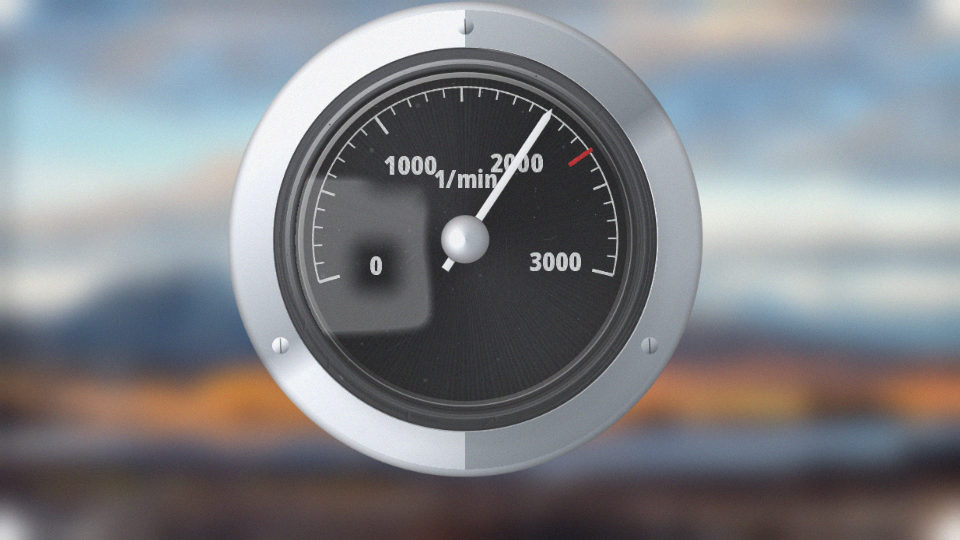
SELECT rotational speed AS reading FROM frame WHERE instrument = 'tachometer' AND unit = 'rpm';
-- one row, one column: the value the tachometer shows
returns 2000 rpm
